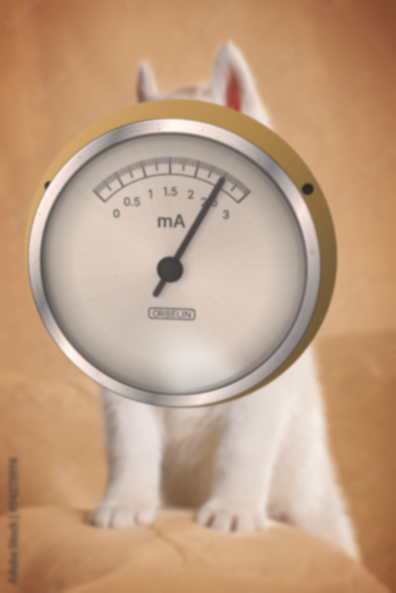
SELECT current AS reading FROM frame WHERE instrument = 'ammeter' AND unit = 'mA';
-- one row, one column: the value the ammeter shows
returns 2.5 mA
